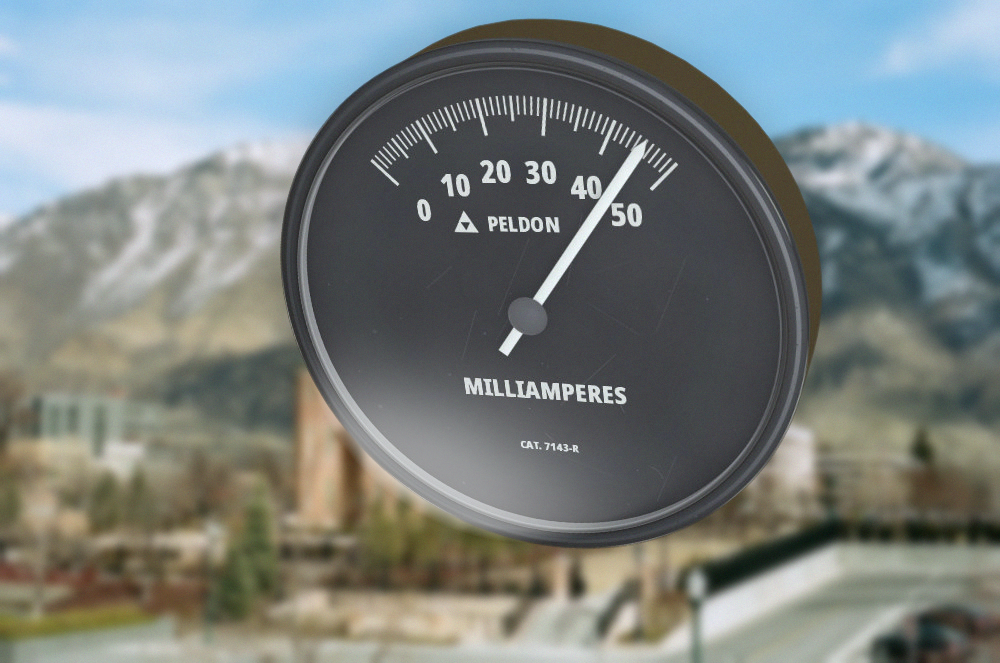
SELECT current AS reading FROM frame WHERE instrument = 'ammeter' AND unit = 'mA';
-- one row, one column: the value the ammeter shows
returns 45 mA
